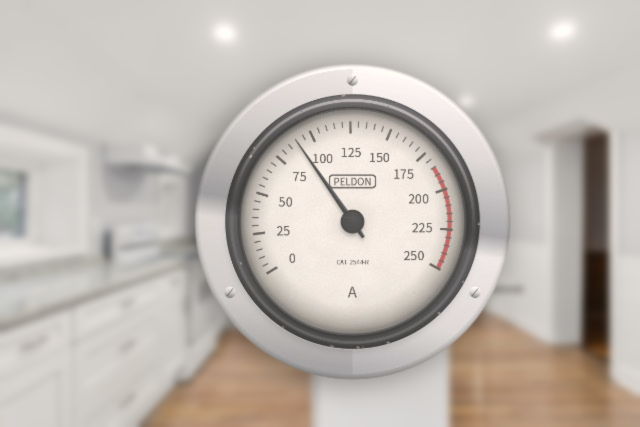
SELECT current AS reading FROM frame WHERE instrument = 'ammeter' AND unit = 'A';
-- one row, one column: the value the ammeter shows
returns 90 A
